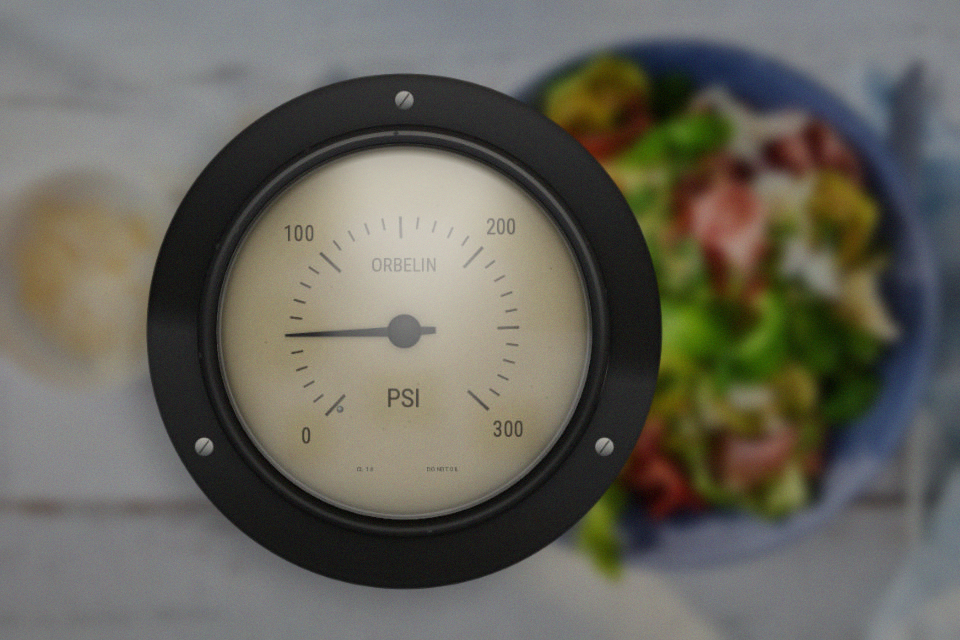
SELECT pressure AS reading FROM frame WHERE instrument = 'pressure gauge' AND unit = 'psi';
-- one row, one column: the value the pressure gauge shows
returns 50 psi
